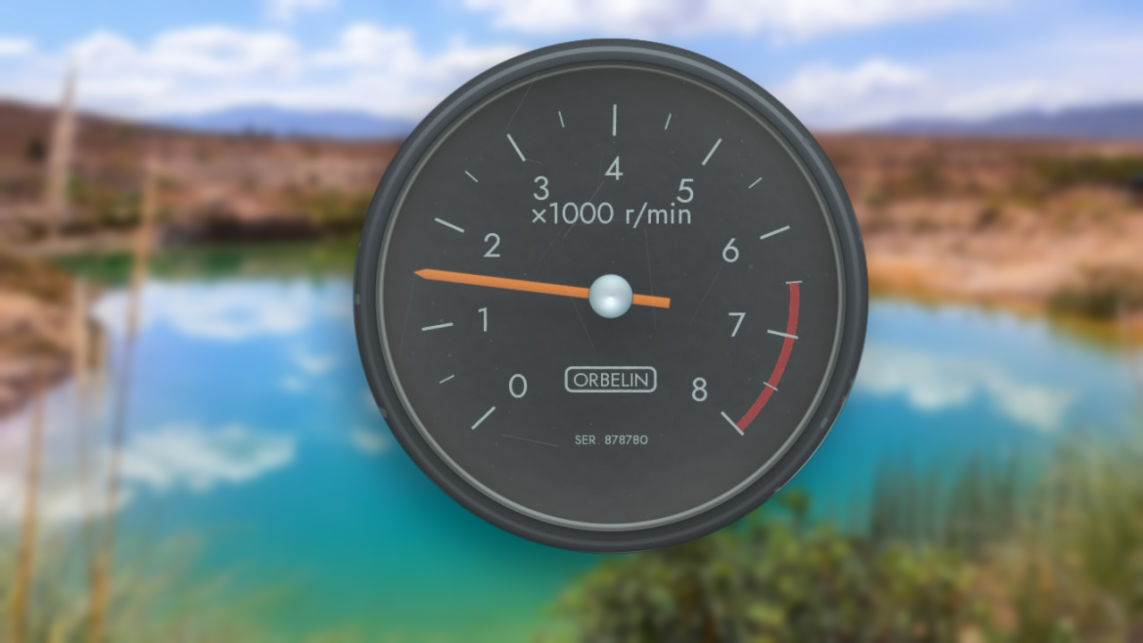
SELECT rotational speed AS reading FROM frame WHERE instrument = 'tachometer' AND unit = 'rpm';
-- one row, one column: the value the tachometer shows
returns 1500 rpm
